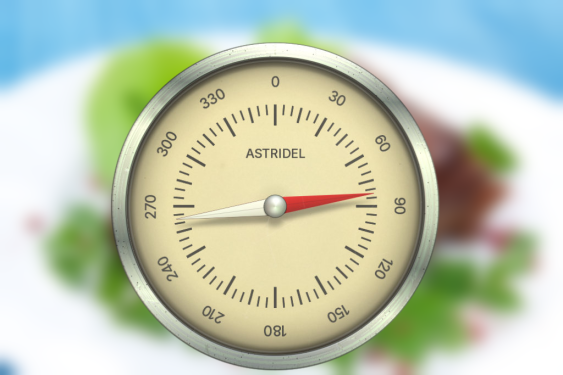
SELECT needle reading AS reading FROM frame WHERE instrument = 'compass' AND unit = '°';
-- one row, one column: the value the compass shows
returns 82.5 °
